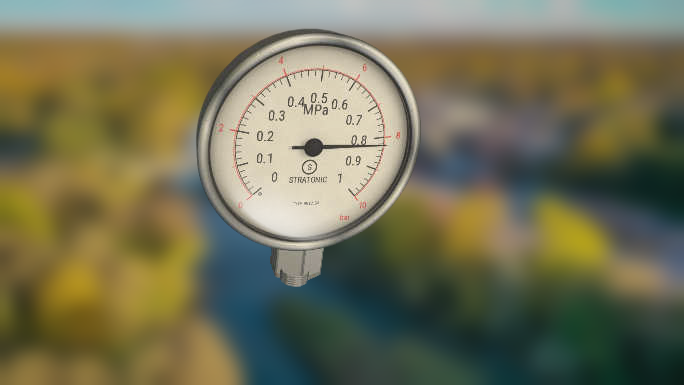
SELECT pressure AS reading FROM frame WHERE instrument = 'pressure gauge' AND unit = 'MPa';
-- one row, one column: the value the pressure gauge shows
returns 0.82 MPa
